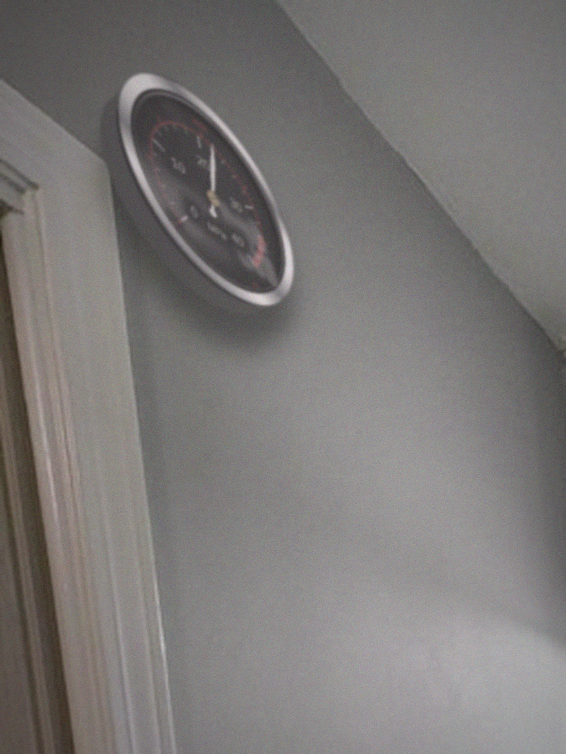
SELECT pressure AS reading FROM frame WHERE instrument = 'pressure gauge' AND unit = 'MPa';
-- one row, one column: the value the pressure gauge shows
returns 22 MPa
